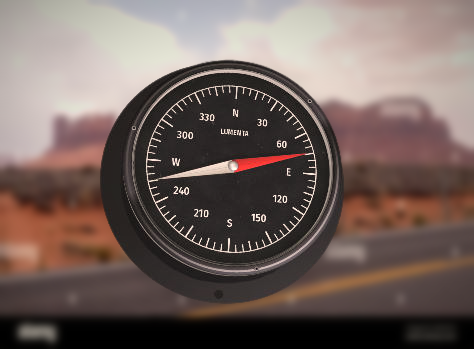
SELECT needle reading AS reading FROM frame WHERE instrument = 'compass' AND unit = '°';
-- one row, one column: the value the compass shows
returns 75 °
